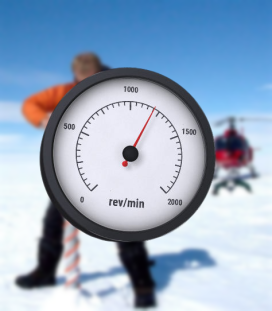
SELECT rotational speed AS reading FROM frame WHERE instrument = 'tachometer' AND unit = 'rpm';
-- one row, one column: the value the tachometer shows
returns 1200 rpm
